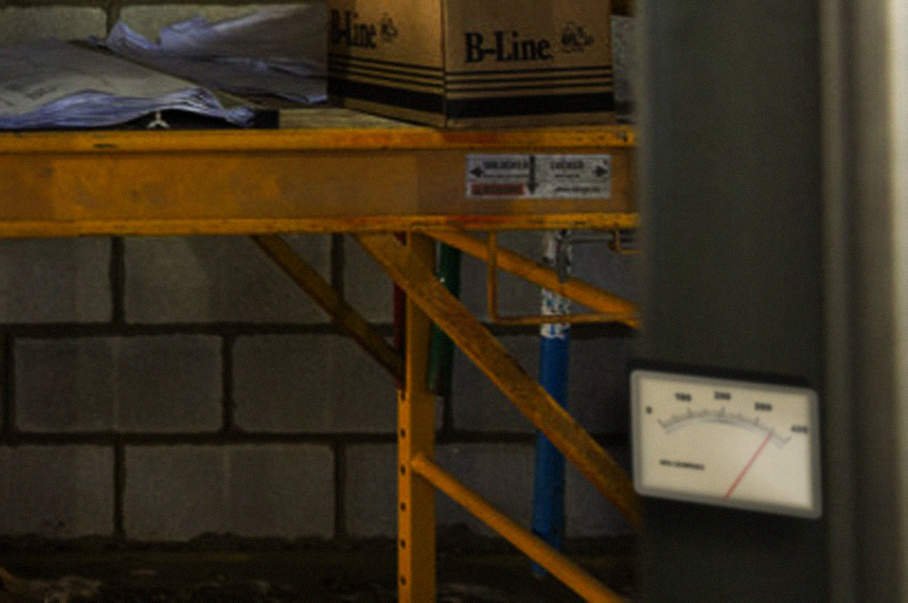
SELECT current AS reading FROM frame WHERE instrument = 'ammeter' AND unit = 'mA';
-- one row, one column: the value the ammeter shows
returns 350 mA
